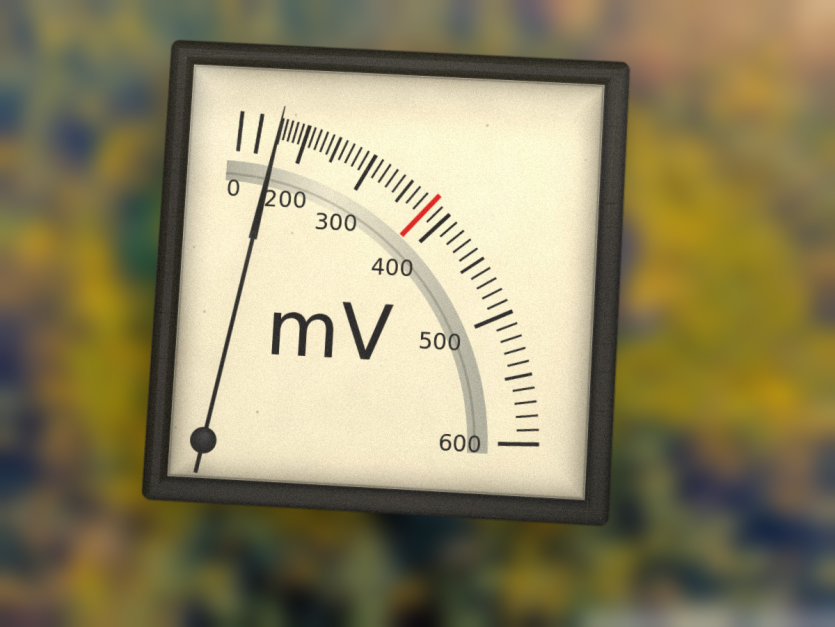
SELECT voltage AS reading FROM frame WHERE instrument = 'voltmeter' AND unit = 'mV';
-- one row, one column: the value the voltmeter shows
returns 150 mV
